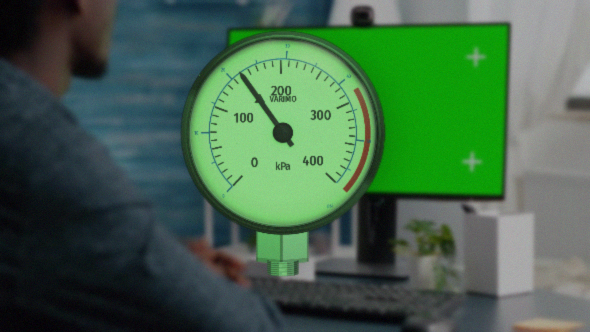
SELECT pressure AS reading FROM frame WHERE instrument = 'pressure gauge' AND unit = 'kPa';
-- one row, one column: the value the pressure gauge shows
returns 150 kPa
